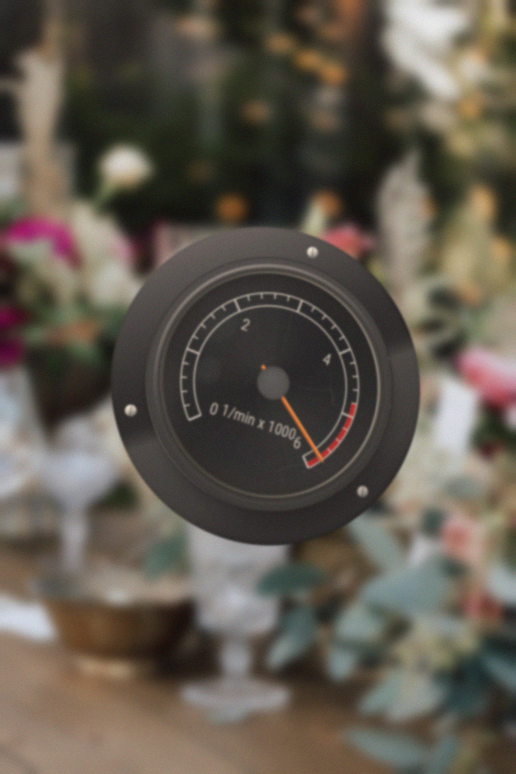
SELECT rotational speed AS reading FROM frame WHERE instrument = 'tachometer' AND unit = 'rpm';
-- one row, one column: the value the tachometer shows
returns 5800 rpm
